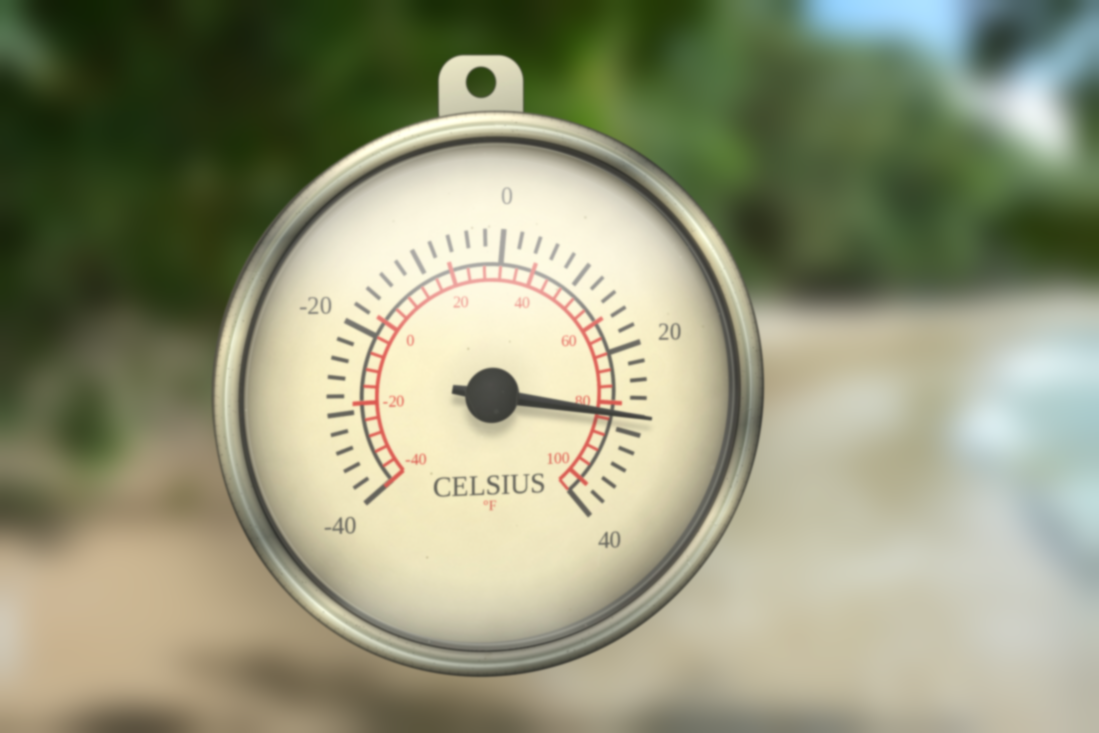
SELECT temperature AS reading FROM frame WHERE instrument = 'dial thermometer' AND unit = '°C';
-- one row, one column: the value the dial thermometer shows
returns 28 °C
